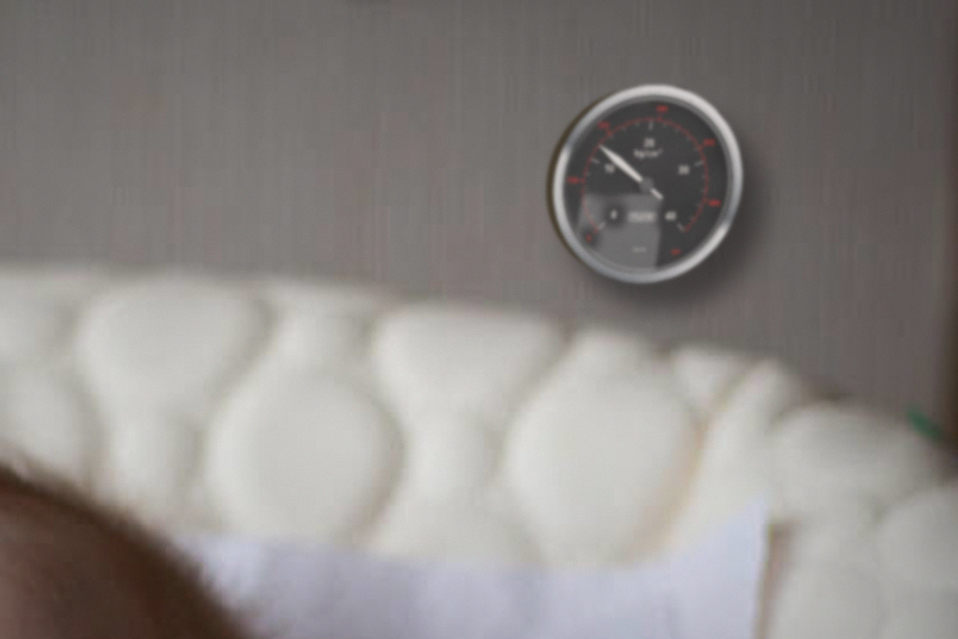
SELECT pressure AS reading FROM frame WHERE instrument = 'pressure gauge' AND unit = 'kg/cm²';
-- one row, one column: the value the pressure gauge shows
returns 12 kg/cm²
